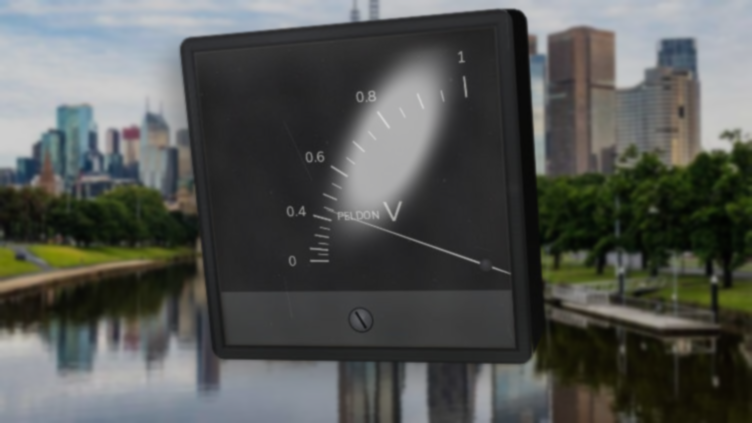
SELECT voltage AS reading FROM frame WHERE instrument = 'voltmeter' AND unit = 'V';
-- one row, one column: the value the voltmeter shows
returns 0.45 V
